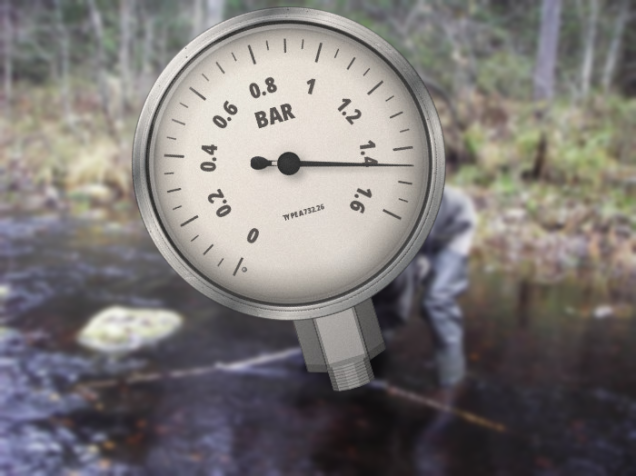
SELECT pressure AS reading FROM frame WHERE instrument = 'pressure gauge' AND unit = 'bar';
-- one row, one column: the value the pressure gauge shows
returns 1.45 bar
